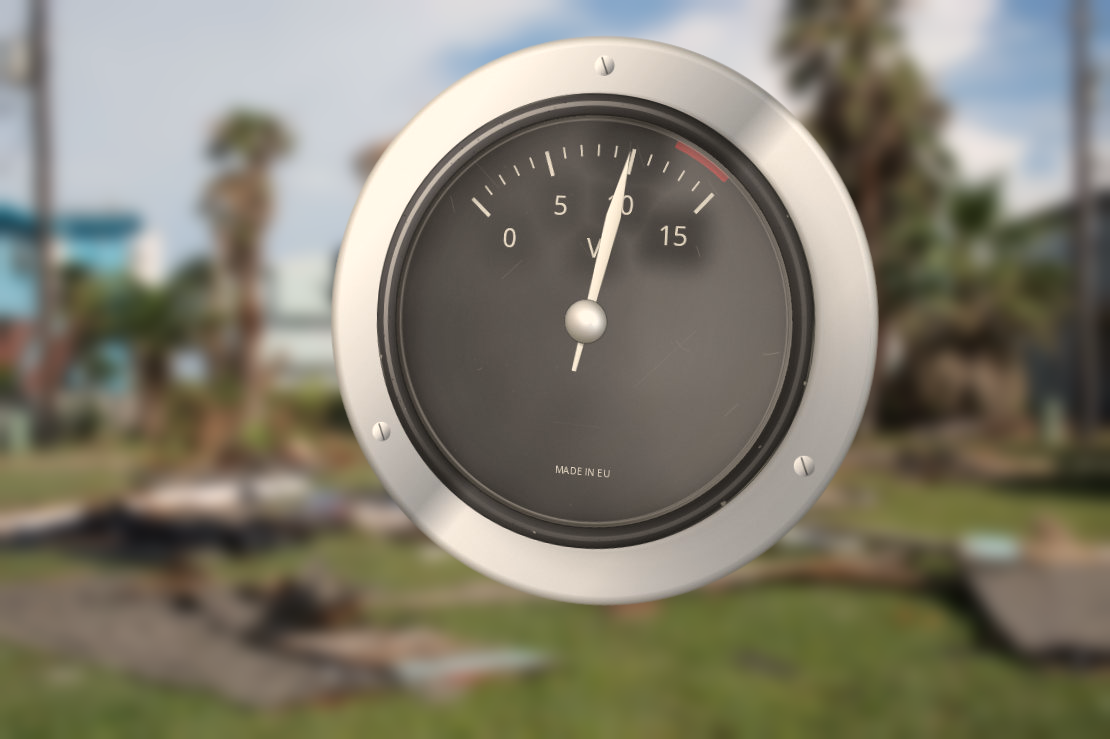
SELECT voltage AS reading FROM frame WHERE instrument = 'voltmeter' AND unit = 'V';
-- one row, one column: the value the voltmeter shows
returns 10 V
